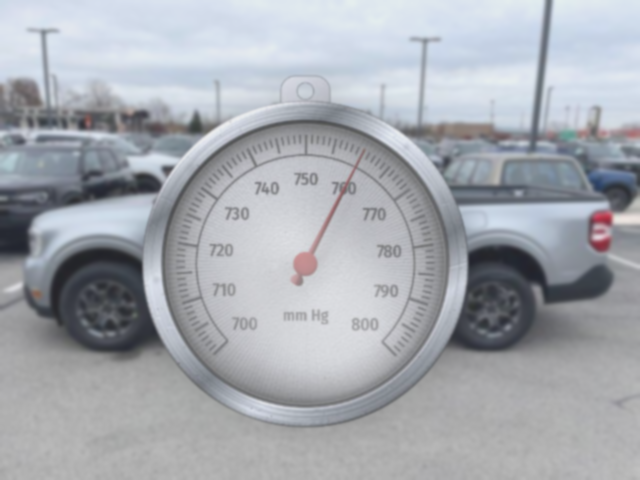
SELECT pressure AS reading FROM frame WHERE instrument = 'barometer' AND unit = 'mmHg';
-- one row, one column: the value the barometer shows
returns 760 mmHg
